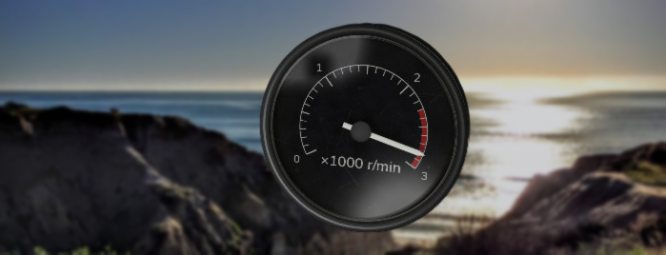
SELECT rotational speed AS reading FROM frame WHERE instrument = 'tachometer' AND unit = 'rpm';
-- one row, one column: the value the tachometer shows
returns 2800 rpm
